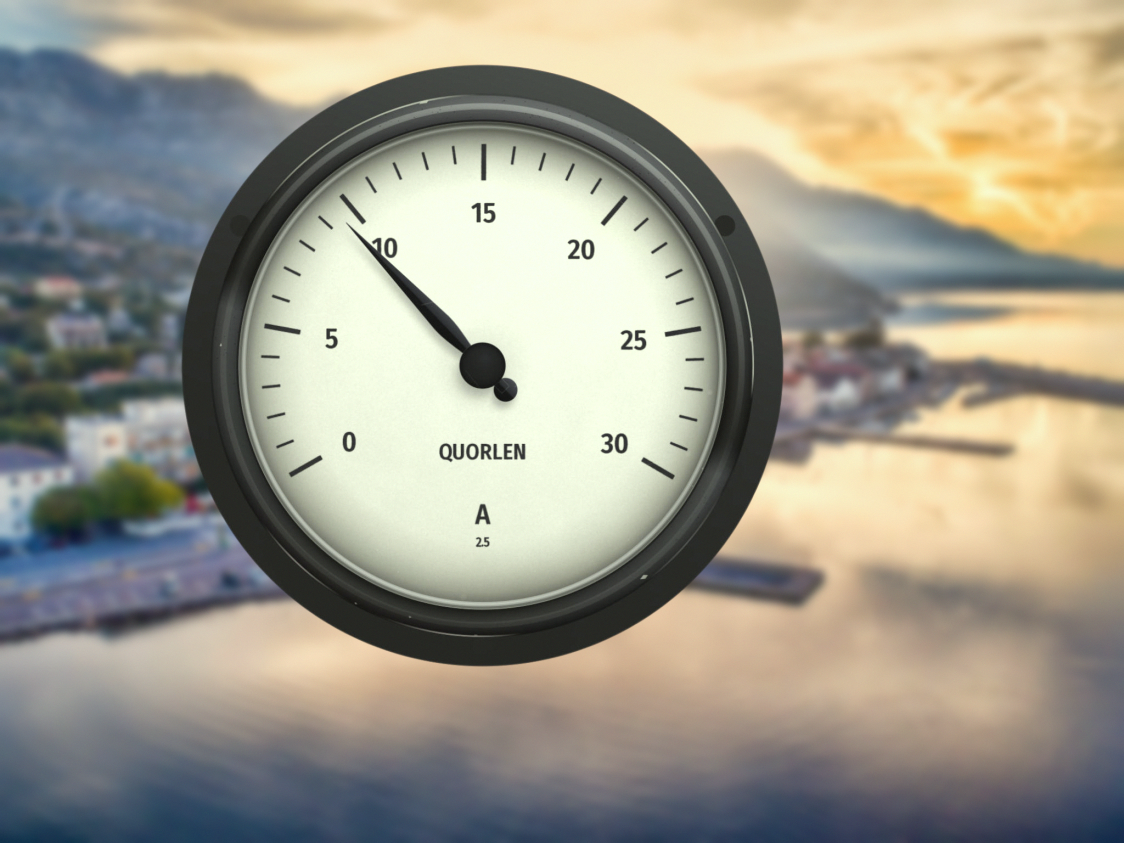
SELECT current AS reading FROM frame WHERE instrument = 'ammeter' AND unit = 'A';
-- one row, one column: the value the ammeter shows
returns 9.5 A
